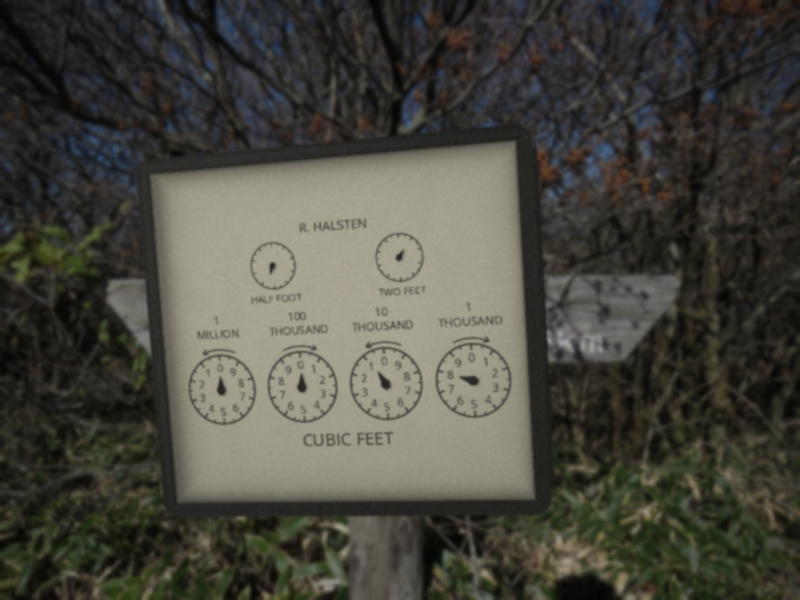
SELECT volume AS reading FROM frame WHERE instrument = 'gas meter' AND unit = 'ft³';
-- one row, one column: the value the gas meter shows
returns 800 ft³
